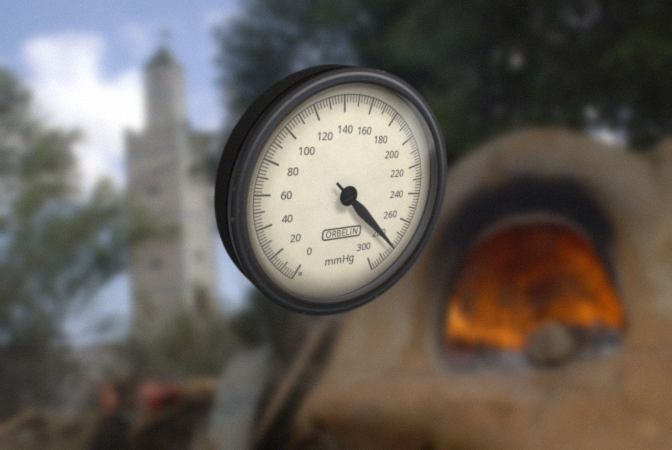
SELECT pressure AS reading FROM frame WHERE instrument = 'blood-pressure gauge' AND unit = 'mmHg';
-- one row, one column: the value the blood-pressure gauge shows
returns 280 mmHg
